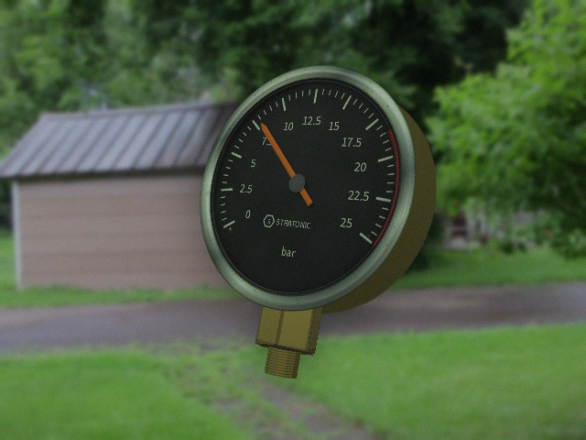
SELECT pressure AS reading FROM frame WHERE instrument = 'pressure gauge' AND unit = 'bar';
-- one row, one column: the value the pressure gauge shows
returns 8 bar
